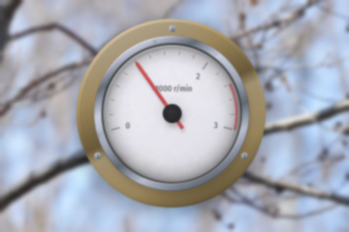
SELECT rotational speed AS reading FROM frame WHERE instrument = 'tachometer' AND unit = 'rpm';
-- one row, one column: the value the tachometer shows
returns 1000 rpm
